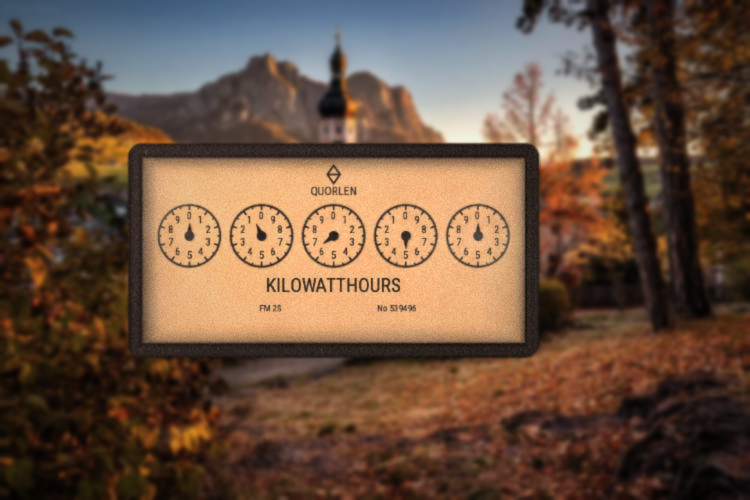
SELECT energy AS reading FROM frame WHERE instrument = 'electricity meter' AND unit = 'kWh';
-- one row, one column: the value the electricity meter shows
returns 650 kWh
